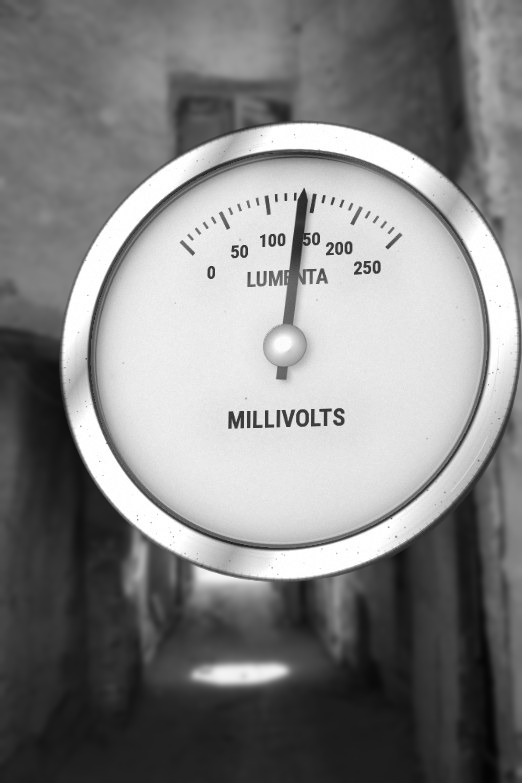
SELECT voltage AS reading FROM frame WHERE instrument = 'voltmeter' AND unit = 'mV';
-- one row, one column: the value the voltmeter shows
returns 140 mV
